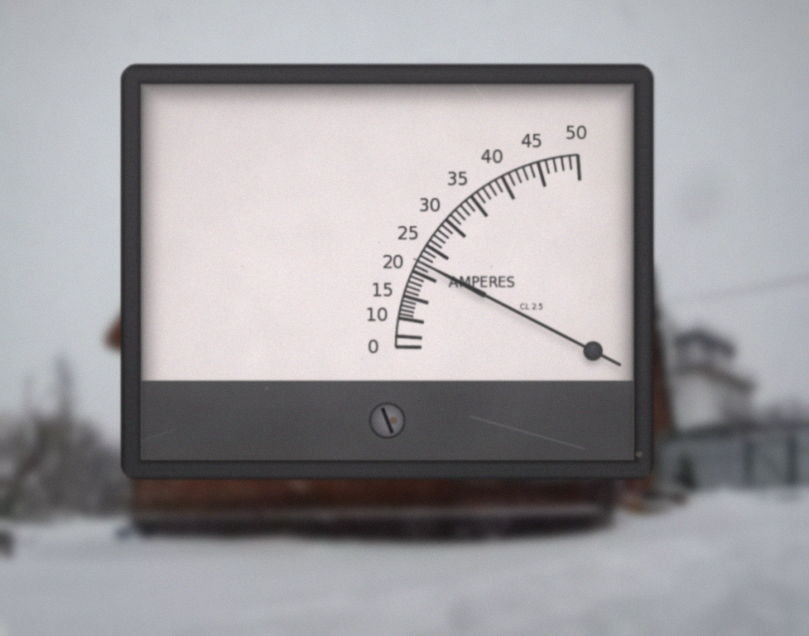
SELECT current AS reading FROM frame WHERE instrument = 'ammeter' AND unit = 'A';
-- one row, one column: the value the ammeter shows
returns 22 A
